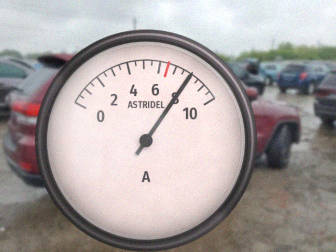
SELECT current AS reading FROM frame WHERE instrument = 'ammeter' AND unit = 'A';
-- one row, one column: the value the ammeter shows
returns 8 A
